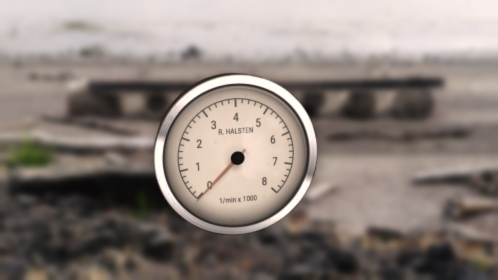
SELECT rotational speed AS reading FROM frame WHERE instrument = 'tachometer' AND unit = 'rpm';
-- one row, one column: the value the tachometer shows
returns 0 rpm
